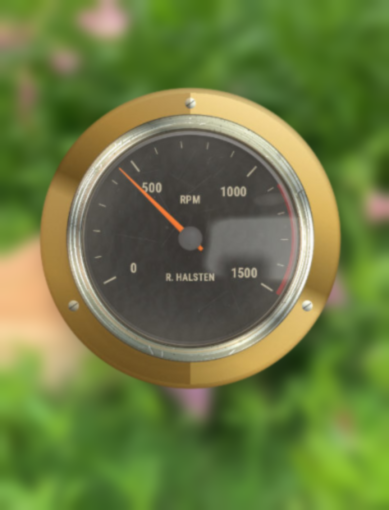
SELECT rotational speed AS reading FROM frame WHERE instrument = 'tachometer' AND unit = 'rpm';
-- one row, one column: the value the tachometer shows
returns 450 rpm
